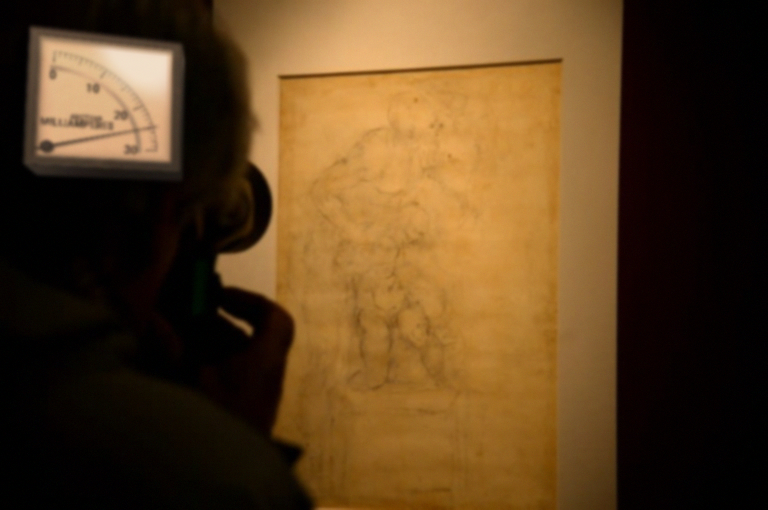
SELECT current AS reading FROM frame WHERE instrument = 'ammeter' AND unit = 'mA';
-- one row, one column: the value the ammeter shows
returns 25 mA
